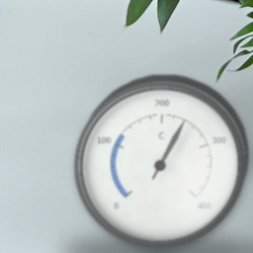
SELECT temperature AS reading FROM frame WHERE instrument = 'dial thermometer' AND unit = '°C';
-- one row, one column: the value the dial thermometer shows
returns 240 °C
